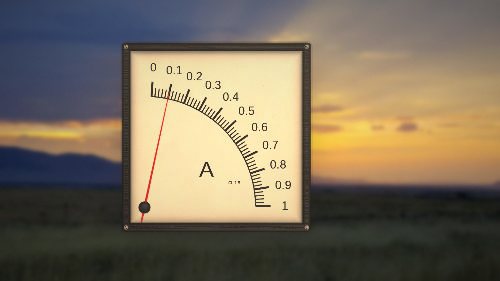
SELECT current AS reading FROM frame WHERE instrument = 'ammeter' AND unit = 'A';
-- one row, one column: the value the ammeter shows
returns 0.1 A
